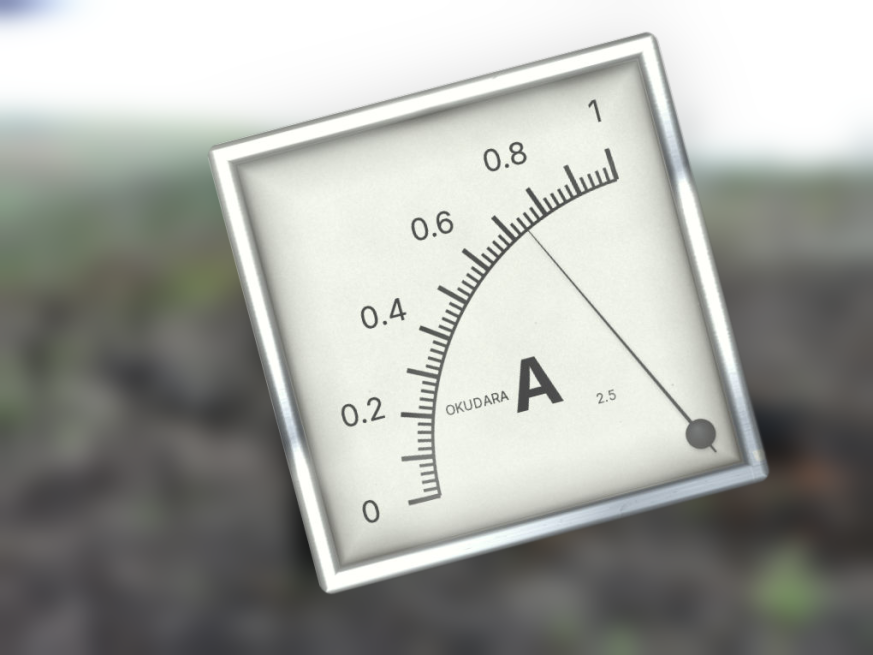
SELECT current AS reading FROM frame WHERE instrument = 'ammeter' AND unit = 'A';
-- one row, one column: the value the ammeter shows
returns 0.74 A
